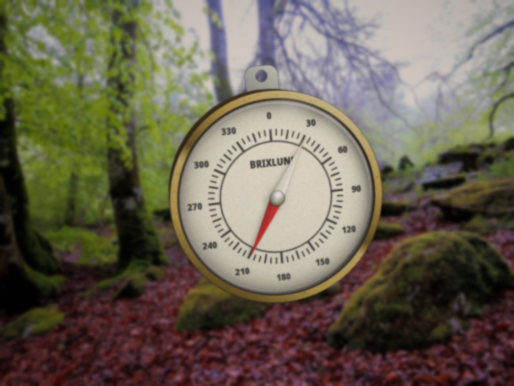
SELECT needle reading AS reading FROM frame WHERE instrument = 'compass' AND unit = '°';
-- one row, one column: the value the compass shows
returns 210 °
